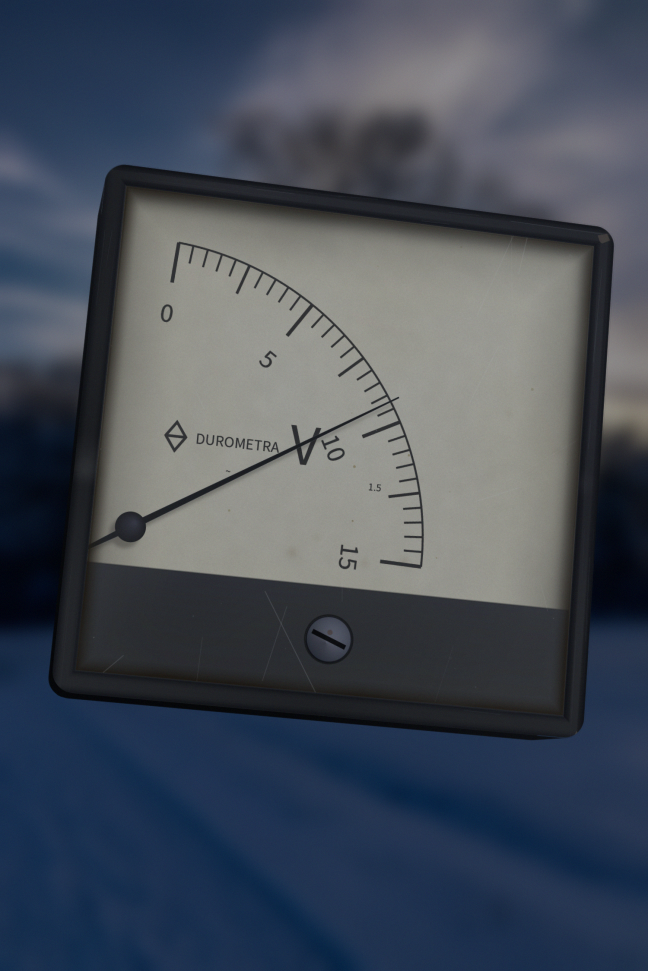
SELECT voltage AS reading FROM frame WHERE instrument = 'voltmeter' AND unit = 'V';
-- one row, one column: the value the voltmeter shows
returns 9.25 V
